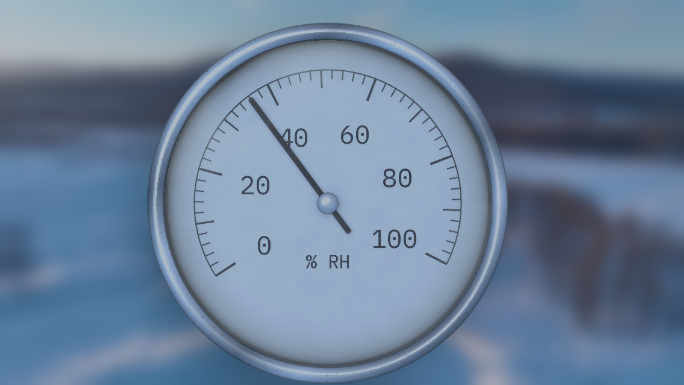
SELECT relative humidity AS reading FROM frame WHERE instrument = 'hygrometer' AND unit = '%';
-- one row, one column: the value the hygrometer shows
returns 36 %
